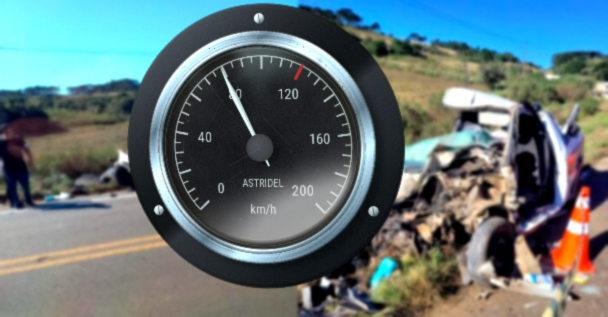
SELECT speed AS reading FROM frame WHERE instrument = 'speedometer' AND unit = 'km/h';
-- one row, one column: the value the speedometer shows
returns 80 km/h
